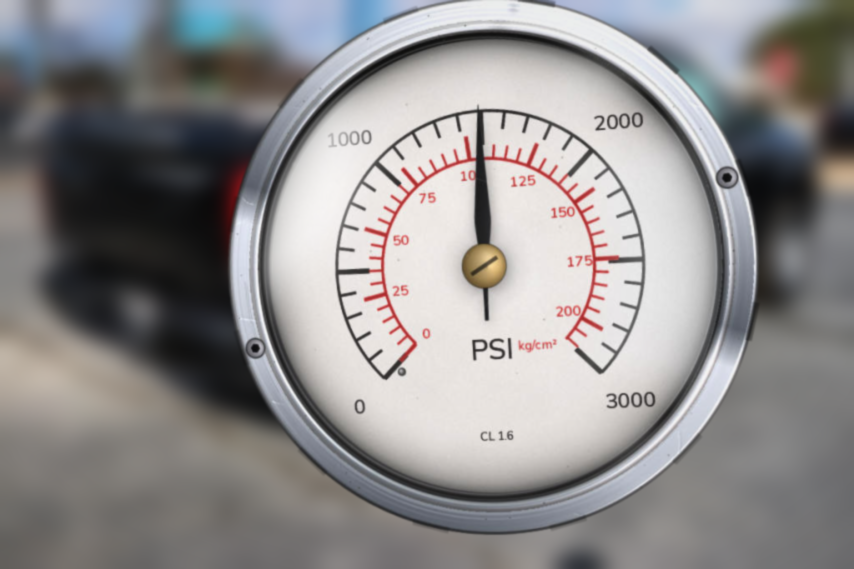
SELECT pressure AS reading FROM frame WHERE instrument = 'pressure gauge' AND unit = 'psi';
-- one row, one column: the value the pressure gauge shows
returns 1500 psi
